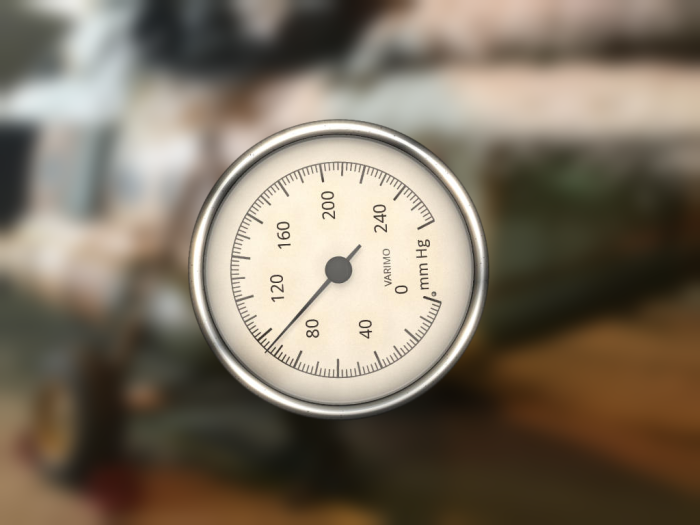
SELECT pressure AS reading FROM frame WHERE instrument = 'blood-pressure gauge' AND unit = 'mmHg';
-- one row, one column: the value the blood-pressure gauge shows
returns 94 mmHg
